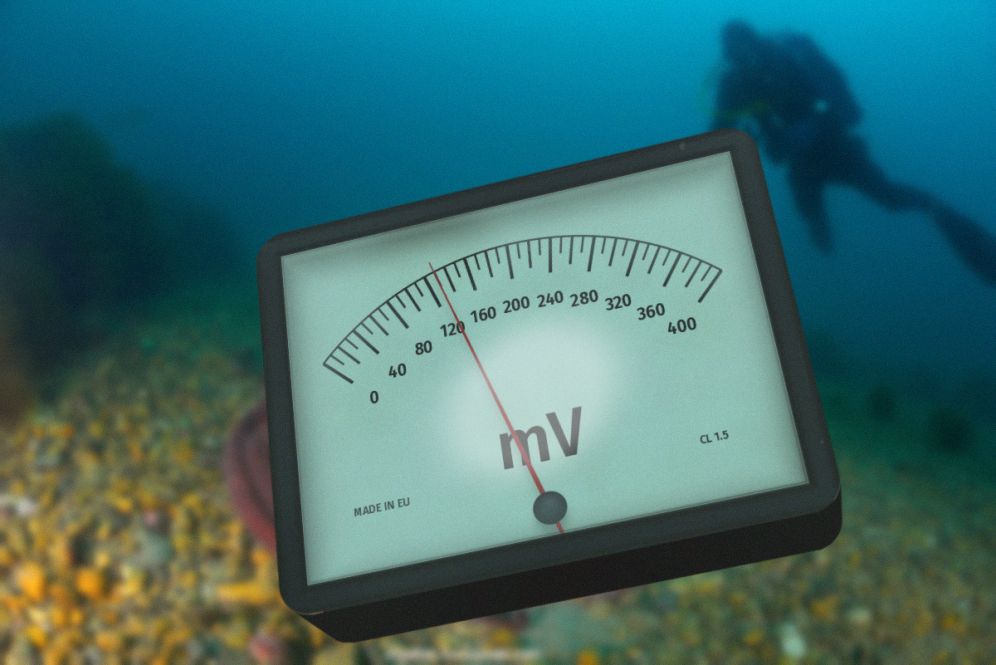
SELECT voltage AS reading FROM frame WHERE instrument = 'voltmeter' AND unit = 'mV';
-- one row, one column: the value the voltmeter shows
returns 130 mV
